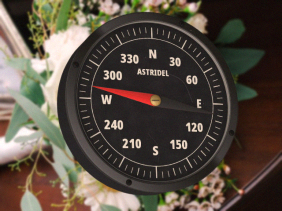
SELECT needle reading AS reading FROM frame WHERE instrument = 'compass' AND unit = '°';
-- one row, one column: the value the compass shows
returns 280 °
